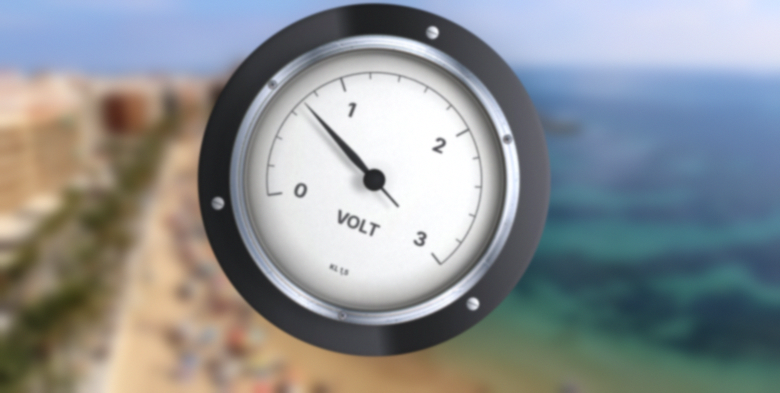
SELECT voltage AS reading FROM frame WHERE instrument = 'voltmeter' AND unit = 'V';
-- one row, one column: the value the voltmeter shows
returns 0.7 V
